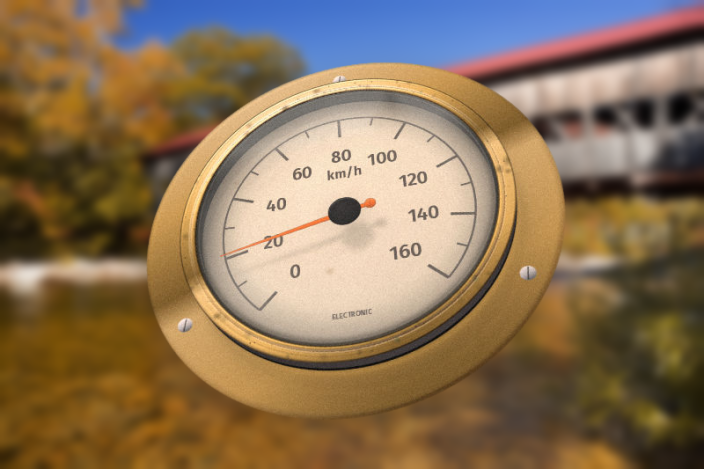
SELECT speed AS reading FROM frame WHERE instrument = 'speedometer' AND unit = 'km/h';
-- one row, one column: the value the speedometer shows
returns 20 km/h
